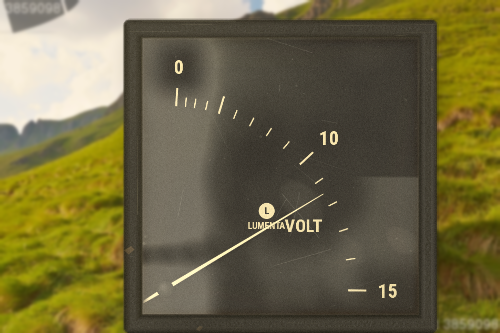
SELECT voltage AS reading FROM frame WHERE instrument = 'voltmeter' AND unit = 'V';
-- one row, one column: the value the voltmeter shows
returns 11.5 V
